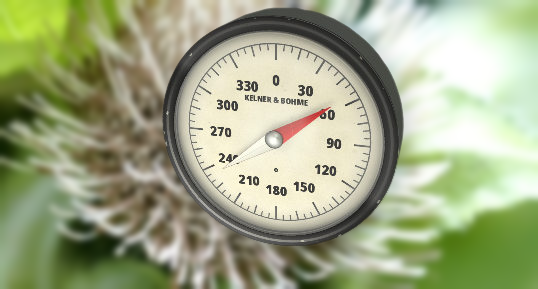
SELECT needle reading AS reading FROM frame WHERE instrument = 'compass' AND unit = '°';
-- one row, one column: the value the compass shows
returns 55 °
